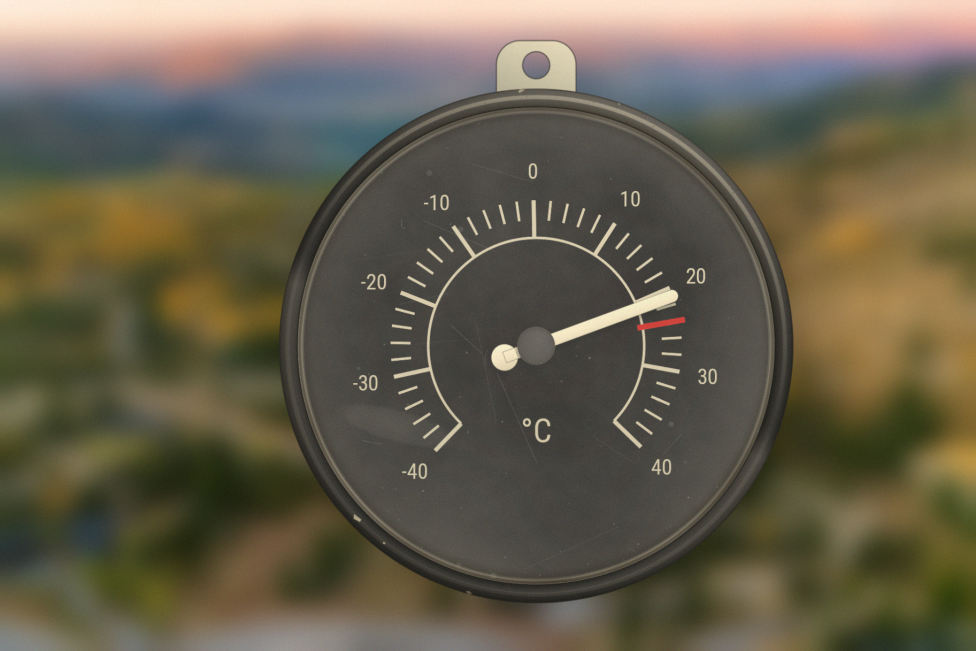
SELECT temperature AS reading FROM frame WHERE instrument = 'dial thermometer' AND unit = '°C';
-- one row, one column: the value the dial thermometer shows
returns 21 °C
